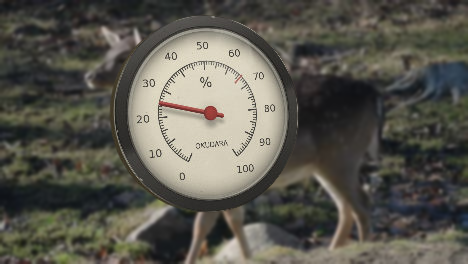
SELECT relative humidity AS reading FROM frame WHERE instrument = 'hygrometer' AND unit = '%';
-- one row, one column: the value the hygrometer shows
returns 25 %
